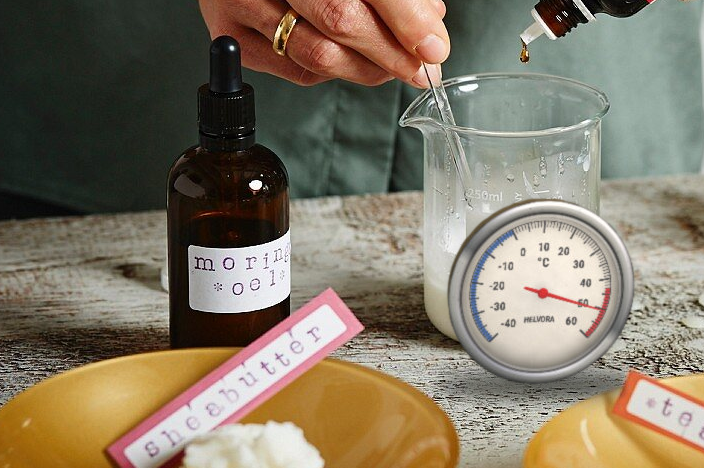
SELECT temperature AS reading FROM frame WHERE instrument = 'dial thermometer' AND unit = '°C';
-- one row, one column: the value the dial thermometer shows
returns 50 °C
